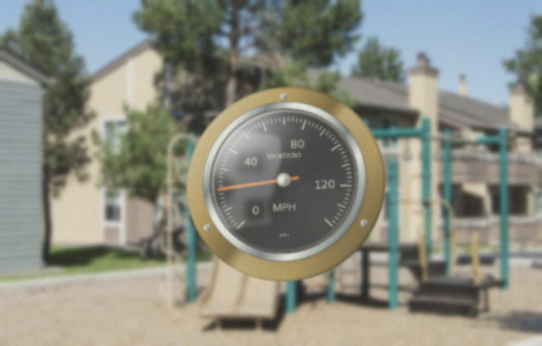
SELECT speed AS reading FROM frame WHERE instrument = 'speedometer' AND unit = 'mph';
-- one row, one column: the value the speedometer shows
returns 20 mph
